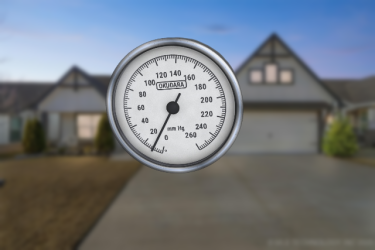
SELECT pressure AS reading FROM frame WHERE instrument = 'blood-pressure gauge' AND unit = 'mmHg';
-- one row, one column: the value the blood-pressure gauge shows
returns 10 mmHg
